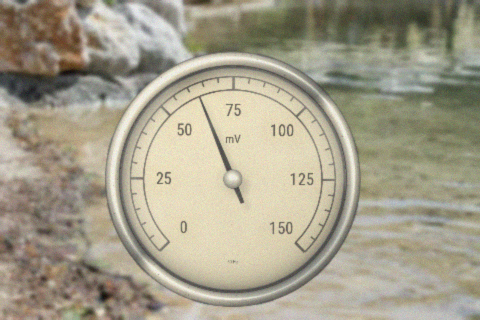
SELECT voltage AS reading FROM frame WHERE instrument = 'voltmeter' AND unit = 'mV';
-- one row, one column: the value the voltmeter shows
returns 62.5 mV
